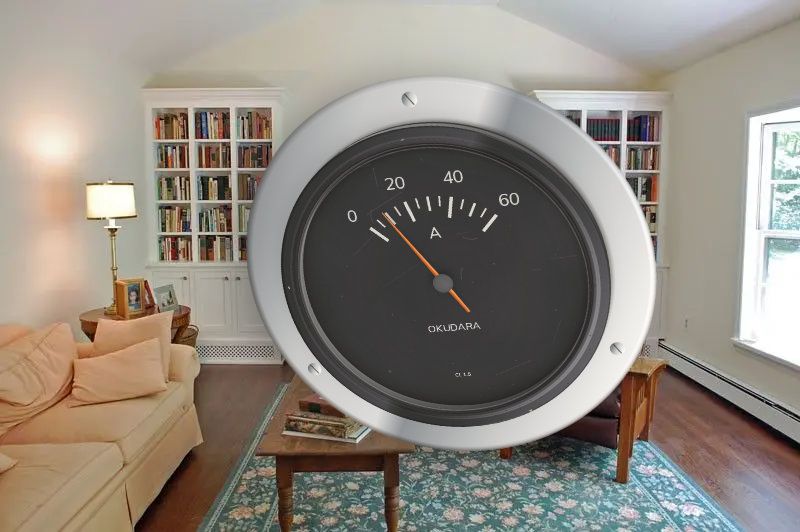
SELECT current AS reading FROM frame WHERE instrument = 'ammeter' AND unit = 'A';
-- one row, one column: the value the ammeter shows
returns 10 A
